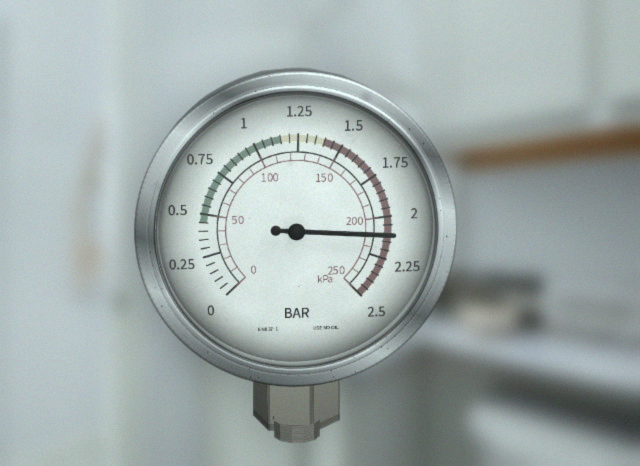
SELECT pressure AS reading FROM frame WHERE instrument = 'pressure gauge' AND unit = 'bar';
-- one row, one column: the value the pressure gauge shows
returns 2.1 bar
